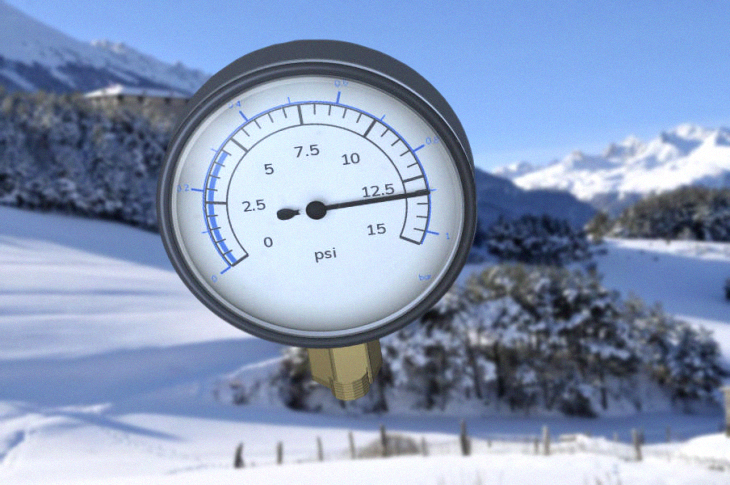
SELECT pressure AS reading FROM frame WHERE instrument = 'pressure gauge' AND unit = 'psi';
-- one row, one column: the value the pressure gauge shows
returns 13 psi
